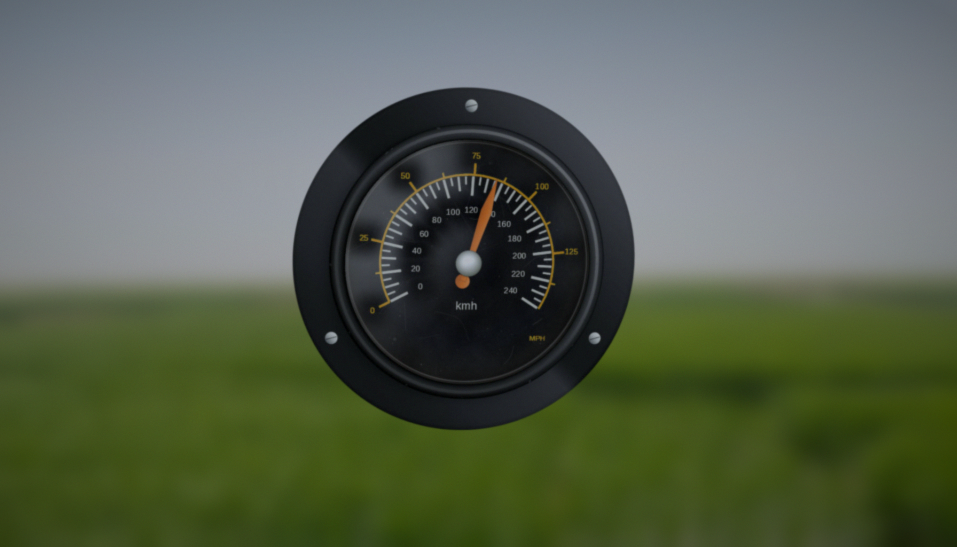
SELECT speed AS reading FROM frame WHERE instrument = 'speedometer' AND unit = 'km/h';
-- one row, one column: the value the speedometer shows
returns 135 km/h
